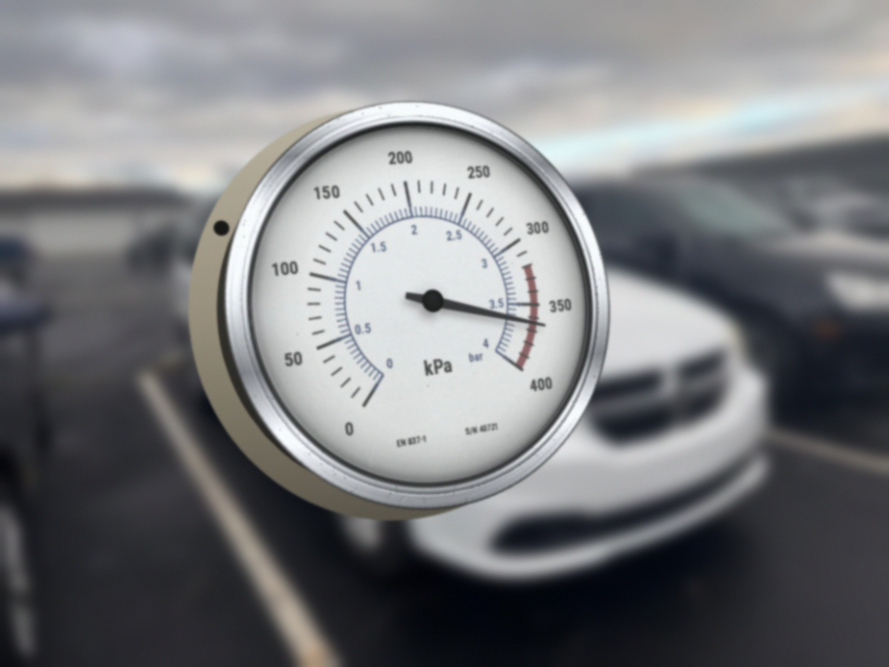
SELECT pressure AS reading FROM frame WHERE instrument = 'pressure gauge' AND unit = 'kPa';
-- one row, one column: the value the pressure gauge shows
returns 365 kPa
